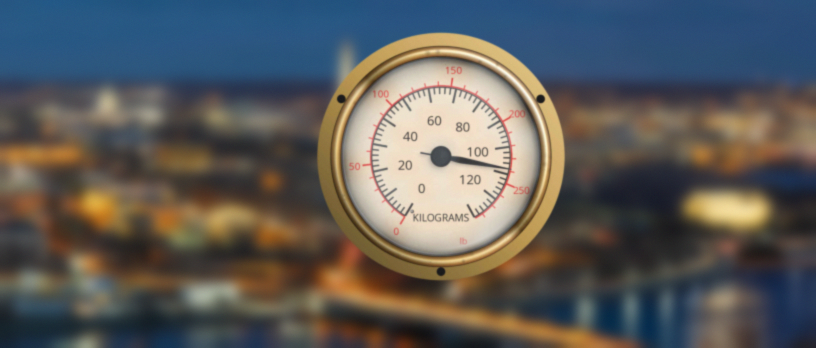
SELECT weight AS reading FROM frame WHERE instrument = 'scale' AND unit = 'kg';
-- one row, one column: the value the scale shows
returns 108 kg
